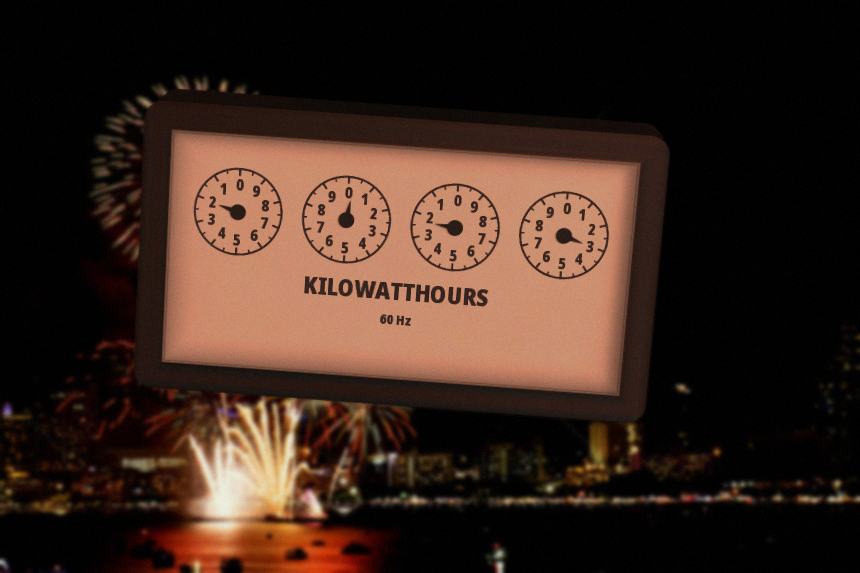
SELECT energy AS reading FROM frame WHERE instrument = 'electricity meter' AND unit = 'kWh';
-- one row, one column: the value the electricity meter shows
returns 2023 kWh
